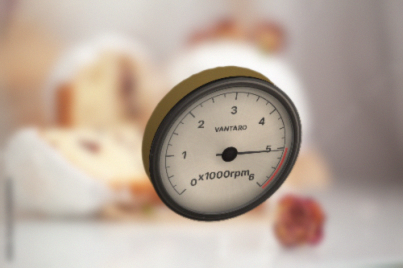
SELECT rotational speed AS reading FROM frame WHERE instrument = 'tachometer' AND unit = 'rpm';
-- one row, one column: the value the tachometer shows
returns 5000 rpm
